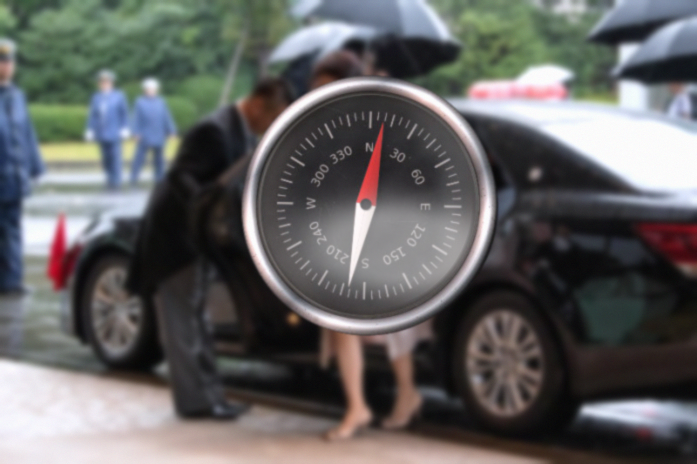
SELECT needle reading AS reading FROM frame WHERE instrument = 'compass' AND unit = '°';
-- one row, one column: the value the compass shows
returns 10 °
